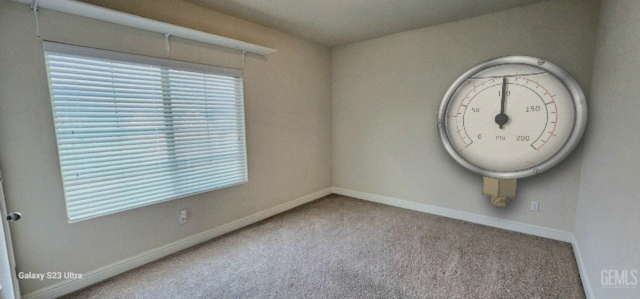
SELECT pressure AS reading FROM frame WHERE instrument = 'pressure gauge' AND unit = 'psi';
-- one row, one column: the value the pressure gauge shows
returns 100 psi
